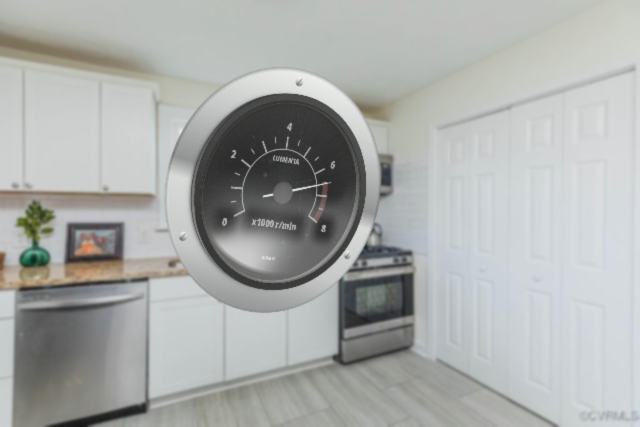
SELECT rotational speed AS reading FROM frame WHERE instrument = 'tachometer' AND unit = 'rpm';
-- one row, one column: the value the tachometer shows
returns 6500 rpm
